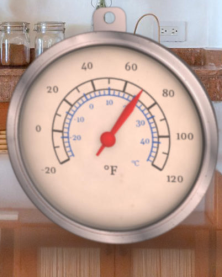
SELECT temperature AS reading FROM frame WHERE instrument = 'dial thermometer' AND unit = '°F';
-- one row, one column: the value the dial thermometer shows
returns 70 °F
